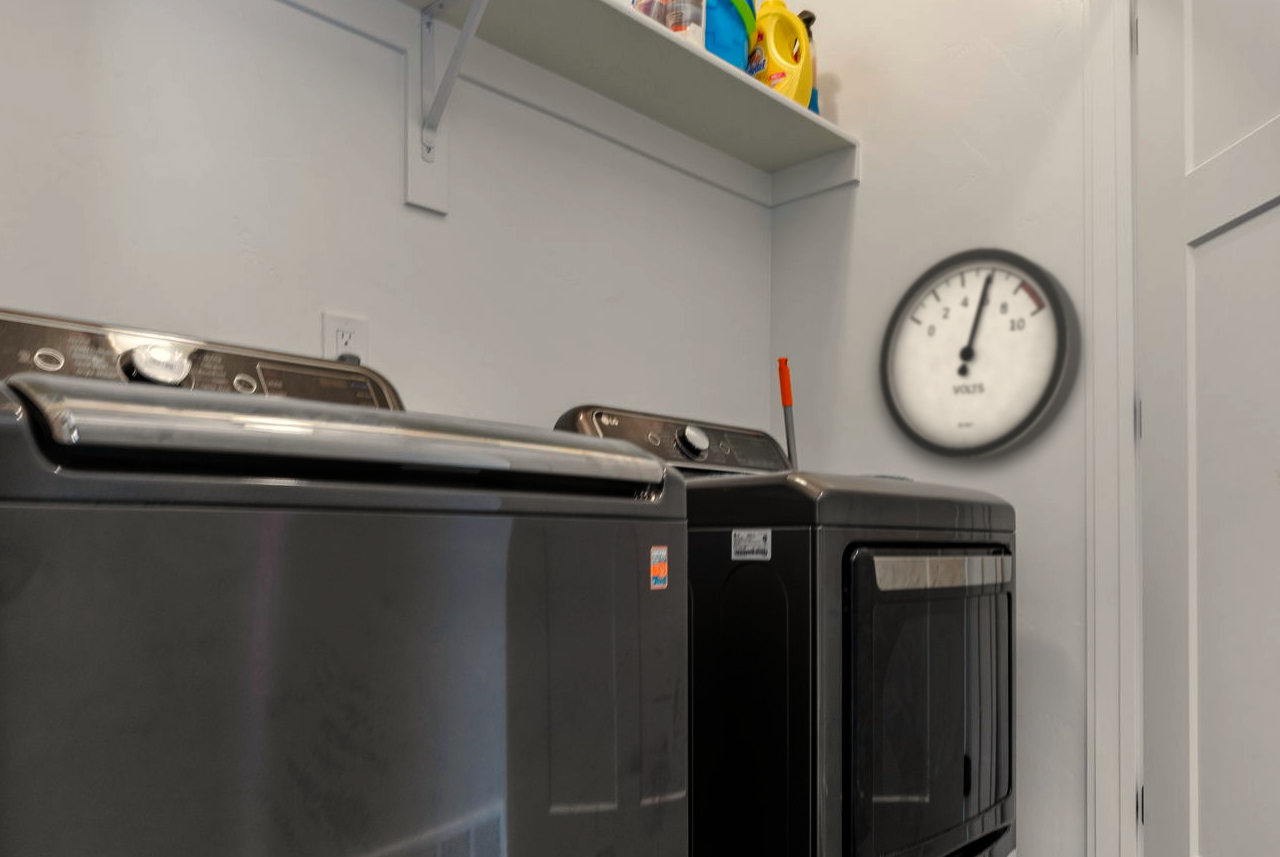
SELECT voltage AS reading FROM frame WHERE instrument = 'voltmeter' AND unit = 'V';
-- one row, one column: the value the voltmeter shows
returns 6 V
